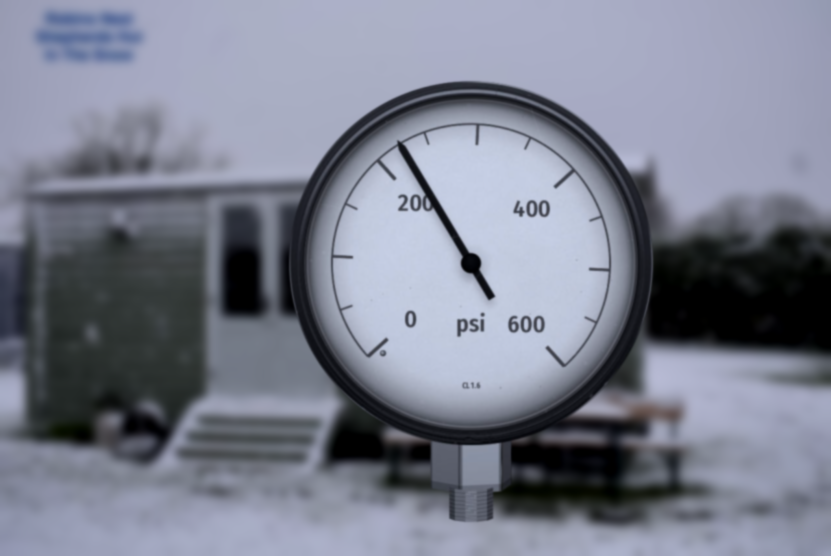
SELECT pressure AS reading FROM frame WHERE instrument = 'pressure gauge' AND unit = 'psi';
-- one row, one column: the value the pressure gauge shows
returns 225 psi
